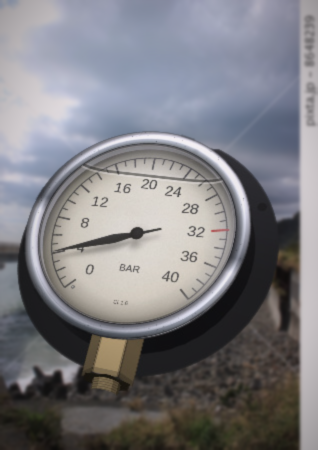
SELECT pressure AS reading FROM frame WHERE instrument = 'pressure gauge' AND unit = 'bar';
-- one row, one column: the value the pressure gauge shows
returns 4 bar
